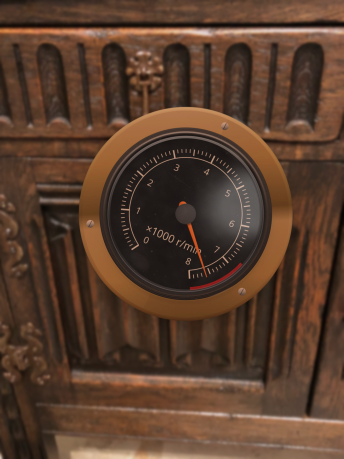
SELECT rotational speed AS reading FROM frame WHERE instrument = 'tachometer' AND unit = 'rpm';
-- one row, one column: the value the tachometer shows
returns 7600 rpm
